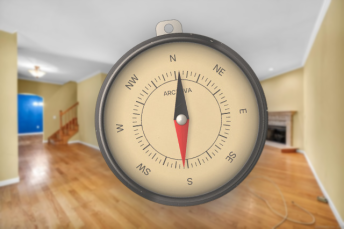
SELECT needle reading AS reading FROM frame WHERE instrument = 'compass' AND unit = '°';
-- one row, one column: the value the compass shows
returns 185 °
